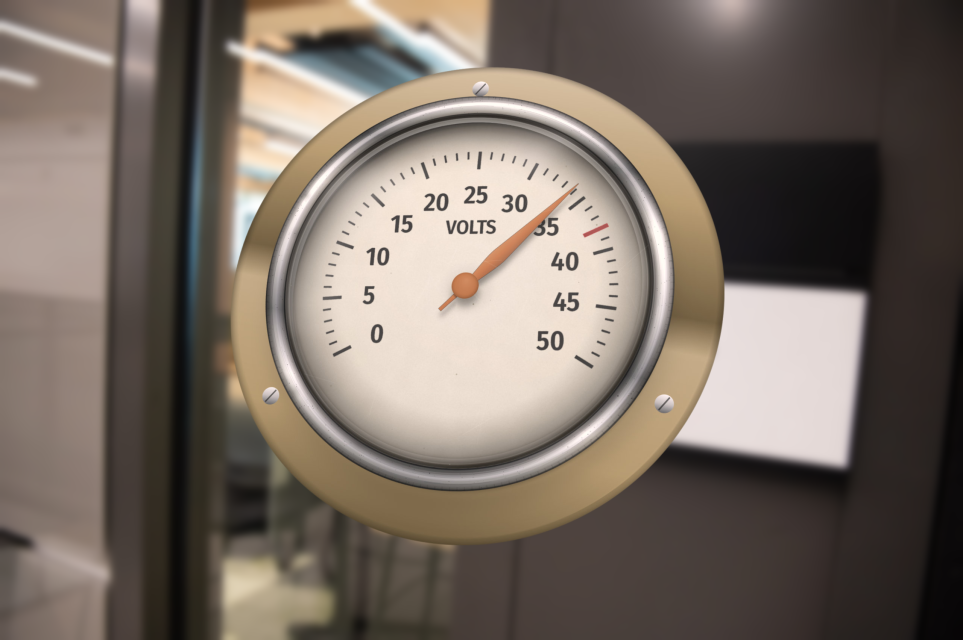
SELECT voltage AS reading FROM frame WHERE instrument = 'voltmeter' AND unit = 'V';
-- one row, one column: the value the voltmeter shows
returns 34 V
